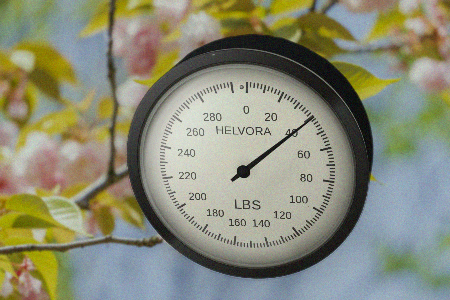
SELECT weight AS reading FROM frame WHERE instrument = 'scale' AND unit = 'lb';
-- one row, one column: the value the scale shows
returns 40 lb
